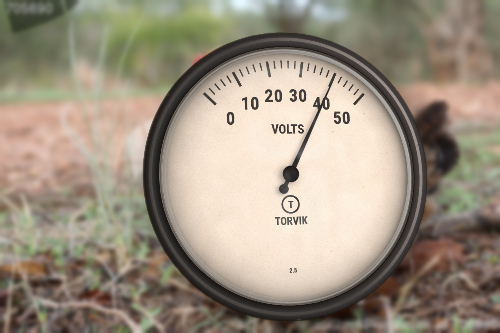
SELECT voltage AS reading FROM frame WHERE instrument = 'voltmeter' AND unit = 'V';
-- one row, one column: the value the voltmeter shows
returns 40 V
